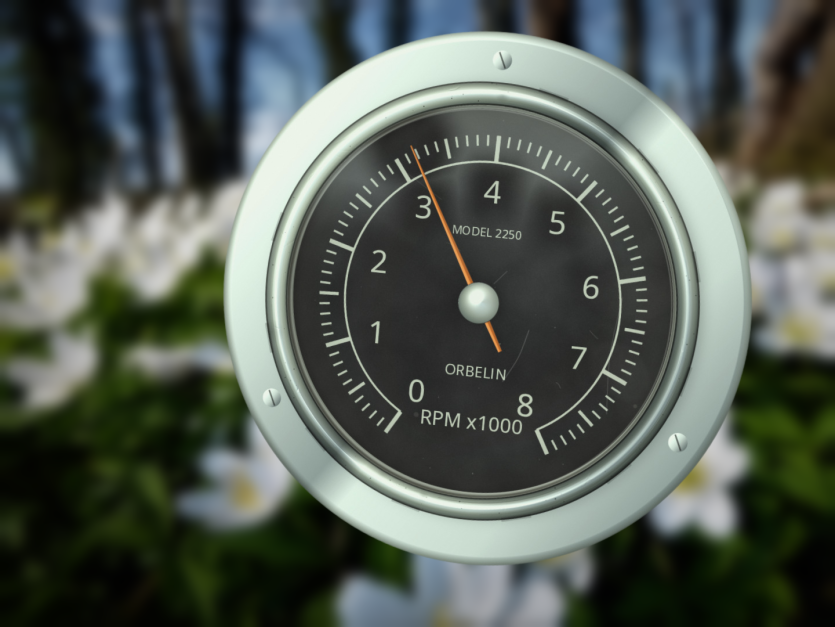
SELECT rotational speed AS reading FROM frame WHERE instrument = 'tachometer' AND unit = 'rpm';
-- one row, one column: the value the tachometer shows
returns 3200 rpm
